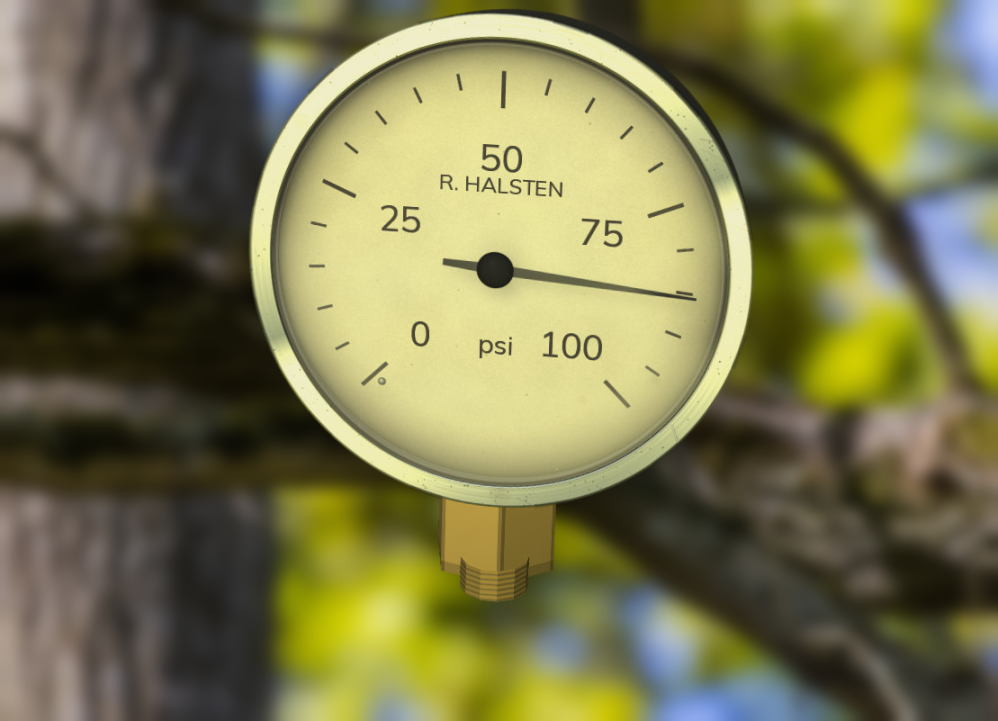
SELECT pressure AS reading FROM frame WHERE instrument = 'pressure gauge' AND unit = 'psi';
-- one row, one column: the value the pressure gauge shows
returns 85 psi
